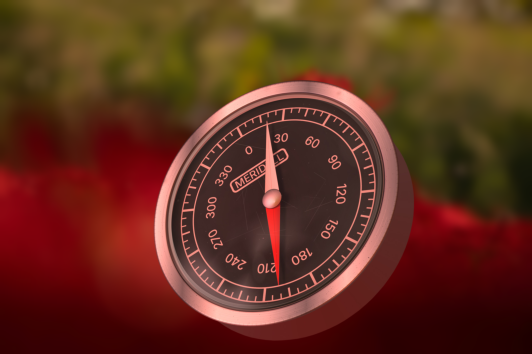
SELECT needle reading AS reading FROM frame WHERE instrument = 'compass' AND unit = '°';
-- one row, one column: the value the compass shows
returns 200 °
